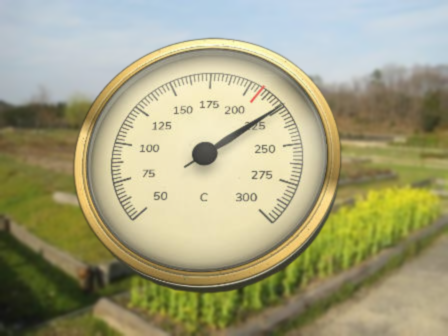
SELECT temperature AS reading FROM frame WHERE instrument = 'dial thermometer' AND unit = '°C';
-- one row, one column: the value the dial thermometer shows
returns 225 °C
